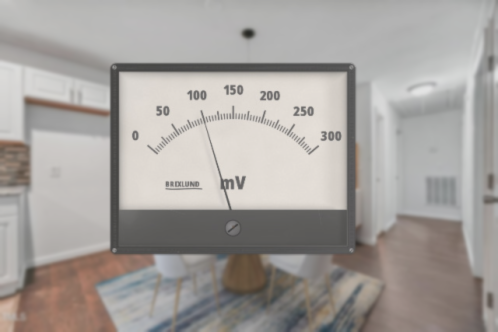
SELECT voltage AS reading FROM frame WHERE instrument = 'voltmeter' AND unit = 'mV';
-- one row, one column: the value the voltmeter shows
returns 100 mV
